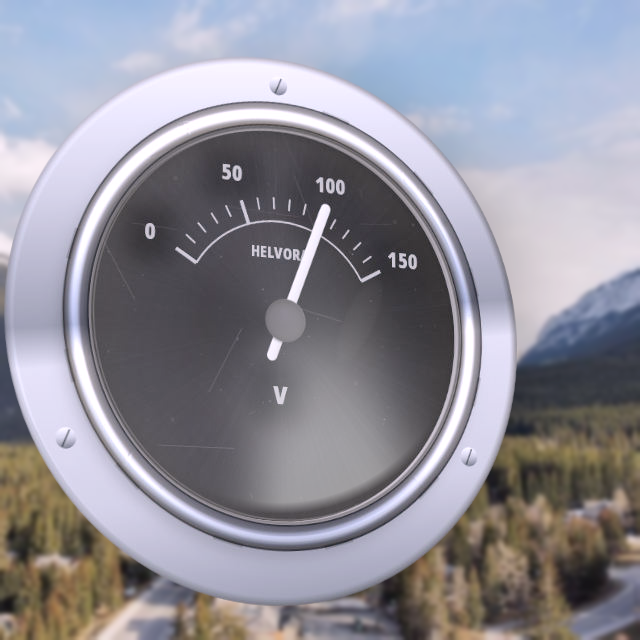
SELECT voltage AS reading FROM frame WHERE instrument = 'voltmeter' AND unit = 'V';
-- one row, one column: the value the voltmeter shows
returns 100 V
